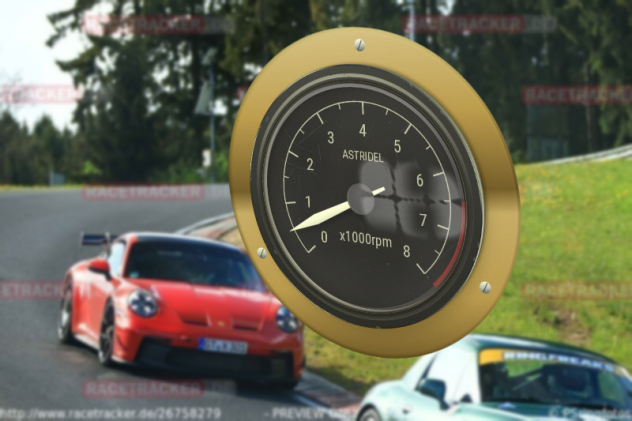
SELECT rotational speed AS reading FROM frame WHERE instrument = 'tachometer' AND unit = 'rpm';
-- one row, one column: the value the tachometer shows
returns 500 rpm
